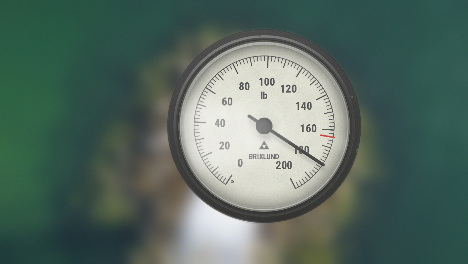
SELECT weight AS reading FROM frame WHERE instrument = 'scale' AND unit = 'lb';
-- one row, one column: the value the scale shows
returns 180 lb
